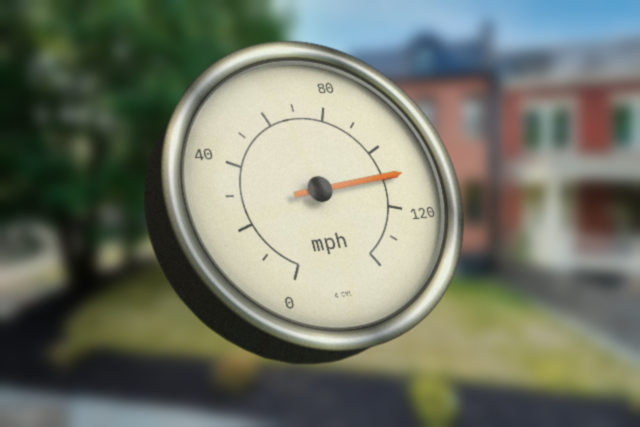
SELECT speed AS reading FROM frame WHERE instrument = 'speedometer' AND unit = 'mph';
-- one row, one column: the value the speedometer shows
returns 110 mph
